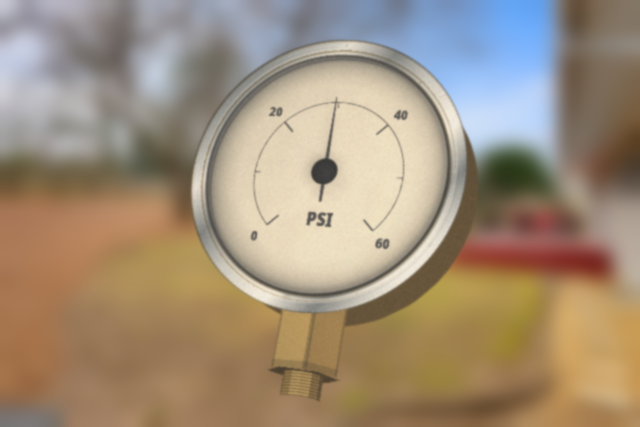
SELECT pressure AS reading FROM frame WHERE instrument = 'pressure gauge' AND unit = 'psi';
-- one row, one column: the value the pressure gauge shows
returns 30 psi
